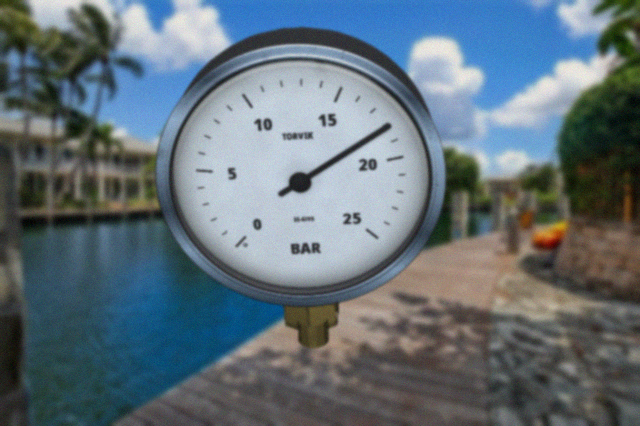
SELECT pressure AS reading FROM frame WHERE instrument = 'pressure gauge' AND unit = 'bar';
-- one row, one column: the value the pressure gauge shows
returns 18 bar
